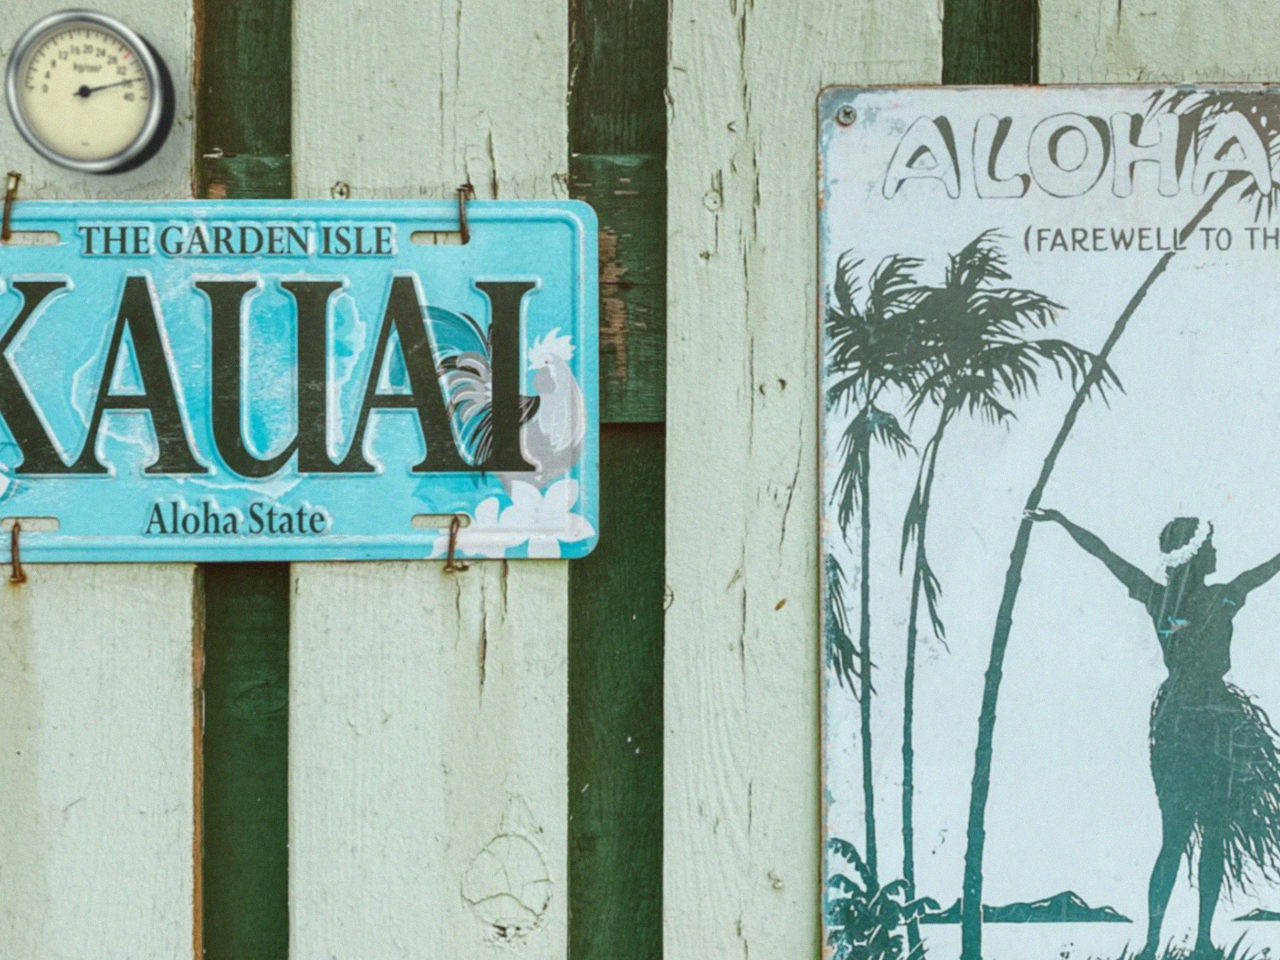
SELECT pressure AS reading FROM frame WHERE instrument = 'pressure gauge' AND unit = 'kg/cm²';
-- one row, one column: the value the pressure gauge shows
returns 36 kg/cm²
